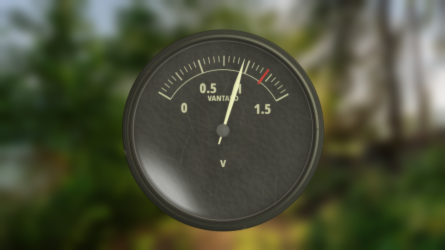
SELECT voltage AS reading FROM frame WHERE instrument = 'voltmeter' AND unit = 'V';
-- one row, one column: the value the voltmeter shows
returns 0.95 V
